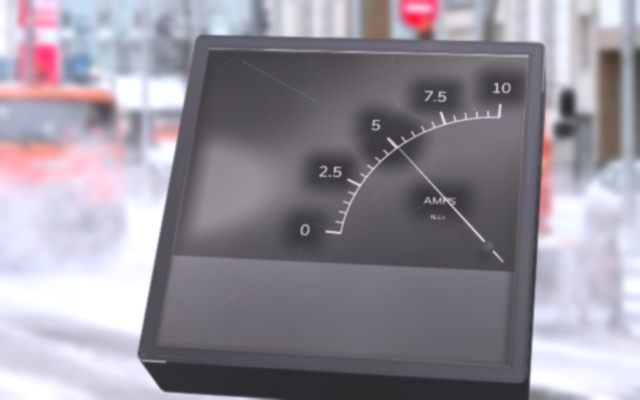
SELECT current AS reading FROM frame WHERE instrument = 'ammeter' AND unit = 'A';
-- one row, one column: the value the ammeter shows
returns 5 A
